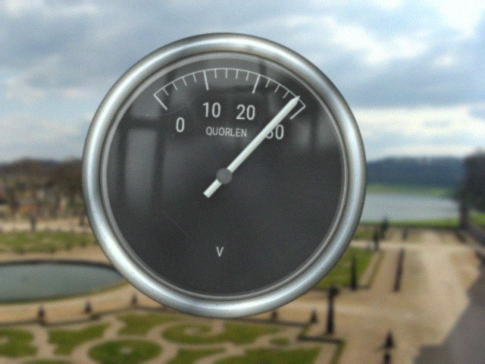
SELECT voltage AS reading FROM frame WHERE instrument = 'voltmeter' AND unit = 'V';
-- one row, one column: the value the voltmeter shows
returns 28 V
